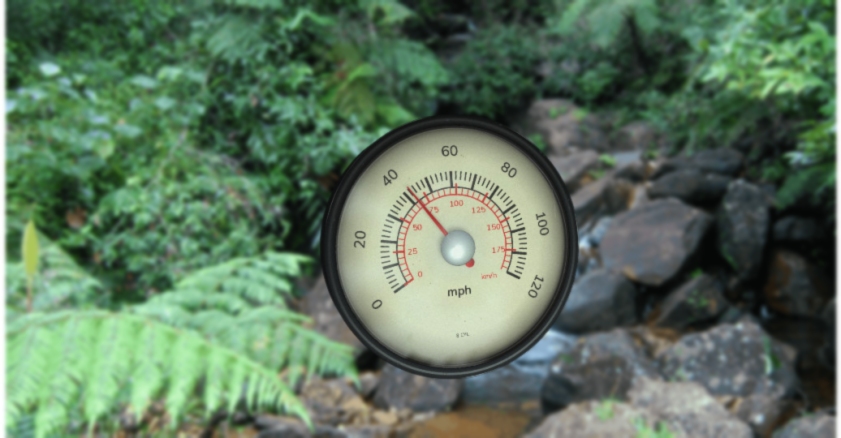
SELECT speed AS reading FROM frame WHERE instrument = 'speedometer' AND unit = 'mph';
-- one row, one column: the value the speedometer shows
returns 42 mph
